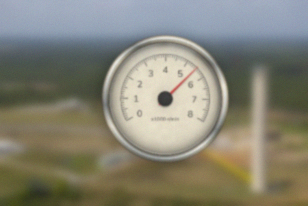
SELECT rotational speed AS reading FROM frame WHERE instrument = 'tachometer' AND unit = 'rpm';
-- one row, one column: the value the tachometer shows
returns 5500 rpm
